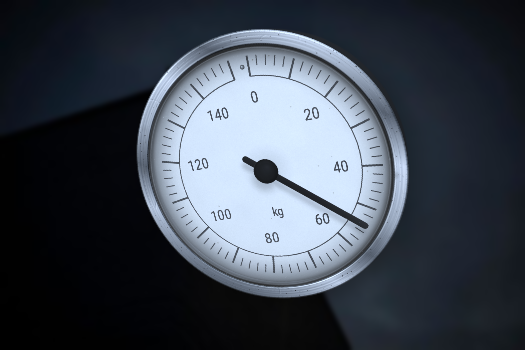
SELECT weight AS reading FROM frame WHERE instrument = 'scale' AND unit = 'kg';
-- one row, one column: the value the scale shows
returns 54 kg
